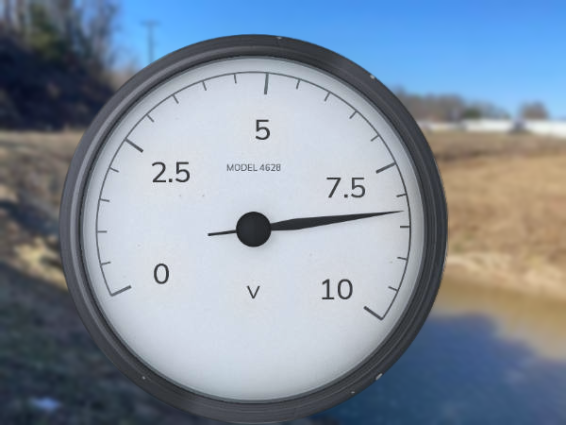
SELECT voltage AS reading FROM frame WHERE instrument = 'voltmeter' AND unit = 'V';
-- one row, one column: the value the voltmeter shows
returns 8.25 V
